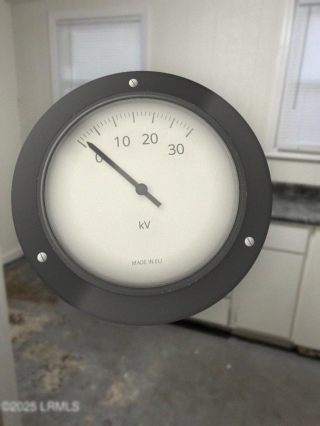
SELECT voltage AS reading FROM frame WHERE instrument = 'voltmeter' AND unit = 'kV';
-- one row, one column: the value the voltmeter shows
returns 1 kV
